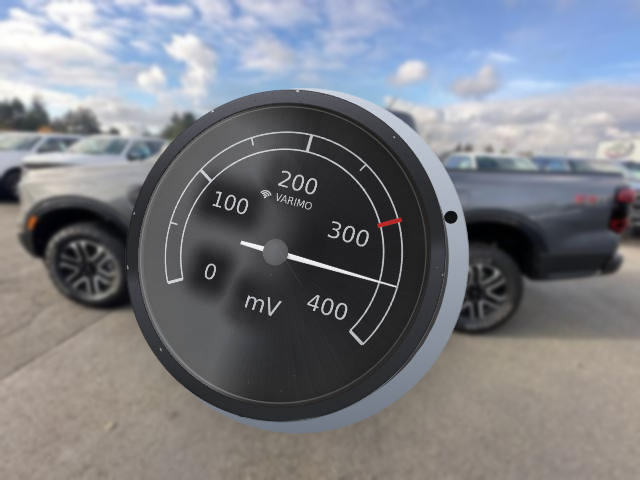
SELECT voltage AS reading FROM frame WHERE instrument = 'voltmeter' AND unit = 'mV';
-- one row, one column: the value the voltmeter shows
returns 350 mV
